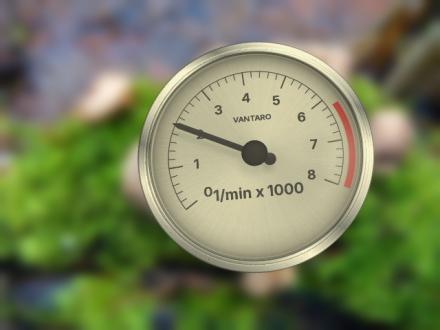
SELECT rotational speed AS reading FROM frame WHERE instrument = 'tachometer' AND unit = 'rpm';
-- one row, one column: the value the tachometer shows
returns 2000 rpm
